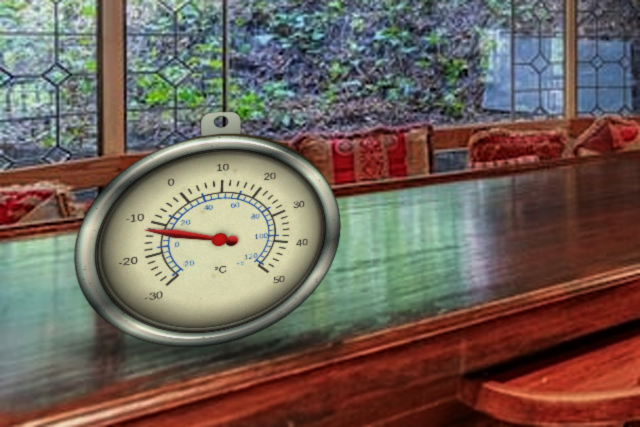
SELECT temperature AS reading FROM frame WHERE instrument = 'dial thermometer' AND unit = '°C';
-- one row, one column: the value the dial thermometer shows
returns -12 °C
